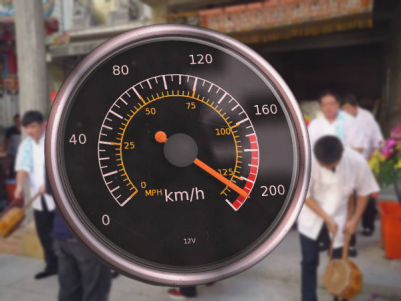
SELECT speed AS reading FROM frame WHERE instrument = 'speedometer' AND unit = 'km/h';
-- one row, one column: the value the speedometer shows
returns 210 km/h
